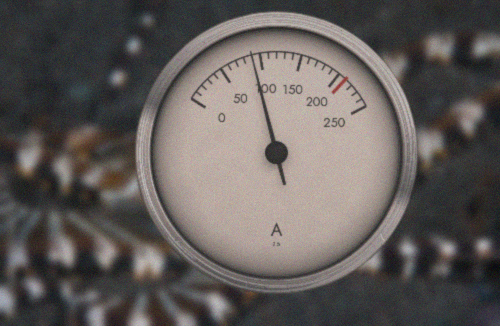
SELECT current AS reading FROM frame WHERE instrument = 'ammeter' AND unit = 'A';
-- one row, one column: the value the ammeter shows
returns 90 A
